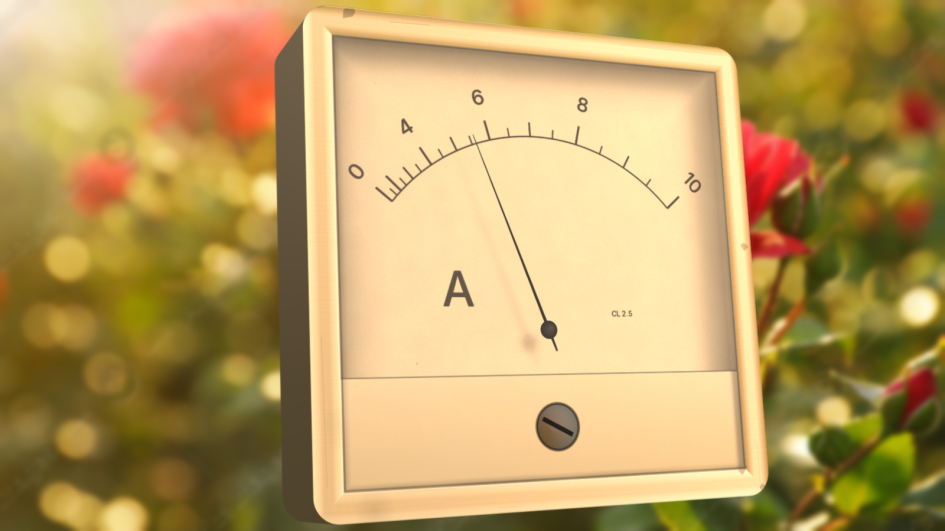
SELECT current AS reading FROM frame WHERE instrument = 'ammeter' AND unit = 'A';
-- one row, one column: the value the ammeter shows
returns 5.5 A
